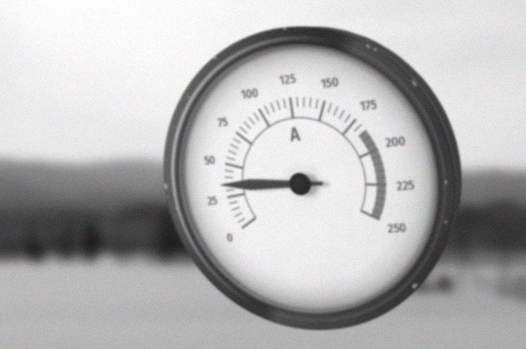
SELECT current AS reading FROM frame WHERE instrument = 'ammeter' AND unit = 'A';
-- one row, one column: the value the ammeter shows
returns 35 A
